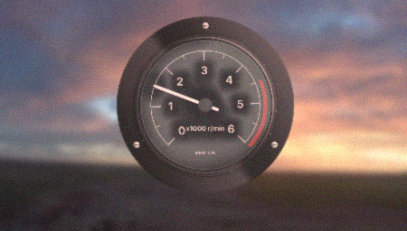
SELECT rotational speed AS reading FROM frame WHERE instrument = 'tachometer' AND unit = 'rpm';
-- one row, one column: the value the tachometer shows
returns 1500 rpm
